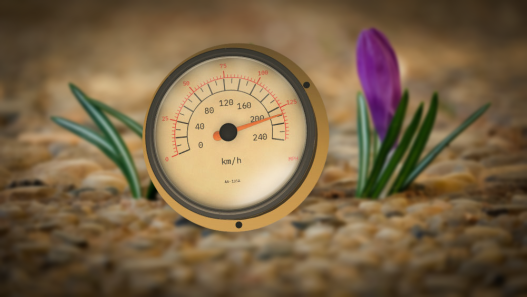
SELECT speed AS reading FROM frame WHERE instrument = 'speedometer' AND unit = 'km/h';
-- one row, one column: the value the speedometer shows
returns 210 km/h
